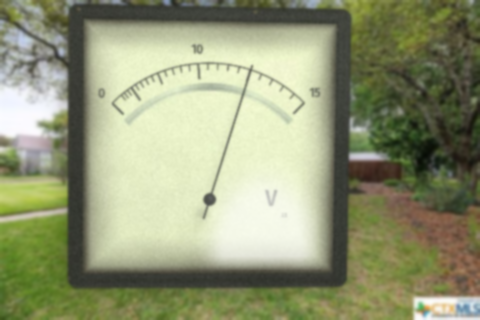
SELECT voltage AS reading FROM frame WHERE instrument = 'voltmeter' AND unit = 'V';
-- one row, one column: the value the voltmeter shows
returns 12.5 V
